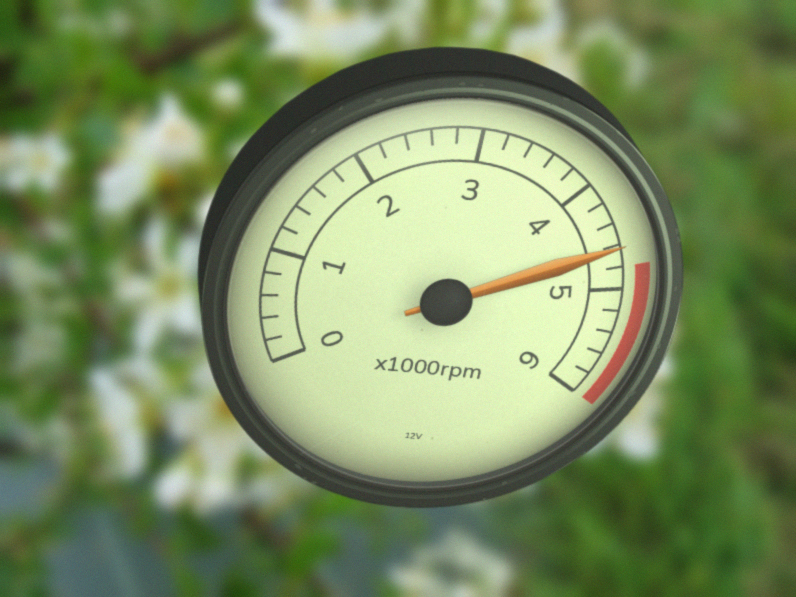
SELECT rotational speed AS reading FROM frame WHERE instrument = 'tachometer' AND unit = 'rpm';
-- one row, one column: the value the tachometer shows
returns 4600 rpm
